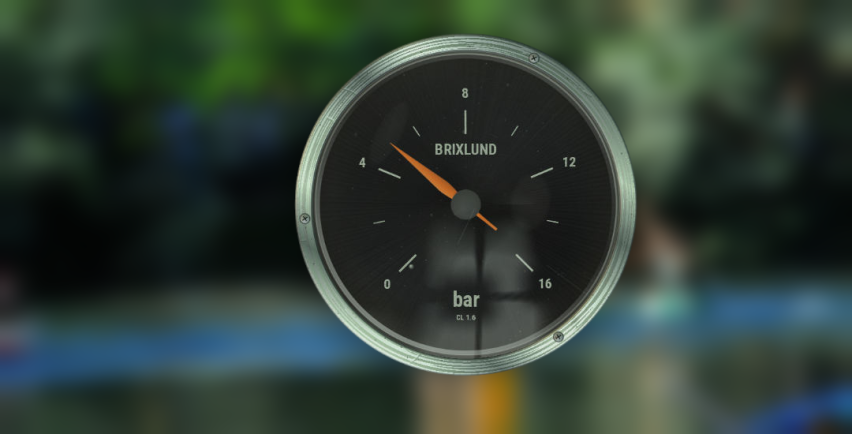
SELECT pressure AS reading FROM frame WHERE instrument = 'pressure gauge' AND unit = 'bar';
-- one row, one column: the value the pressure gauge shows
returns 5 bar
